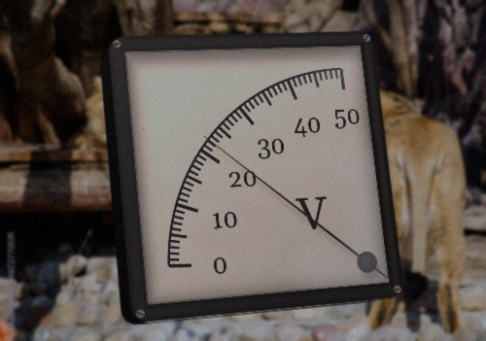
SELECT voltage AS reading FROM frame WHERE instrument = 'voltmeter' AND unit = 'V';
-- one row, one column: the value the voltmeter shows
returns 22 V
